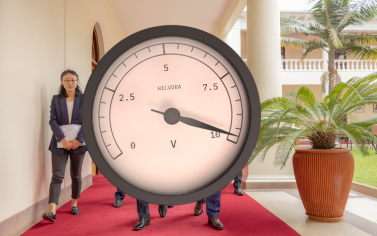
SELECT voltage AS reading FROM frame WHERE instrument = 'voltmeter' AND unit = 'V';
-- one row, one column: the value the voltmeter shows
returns 9.75 V
